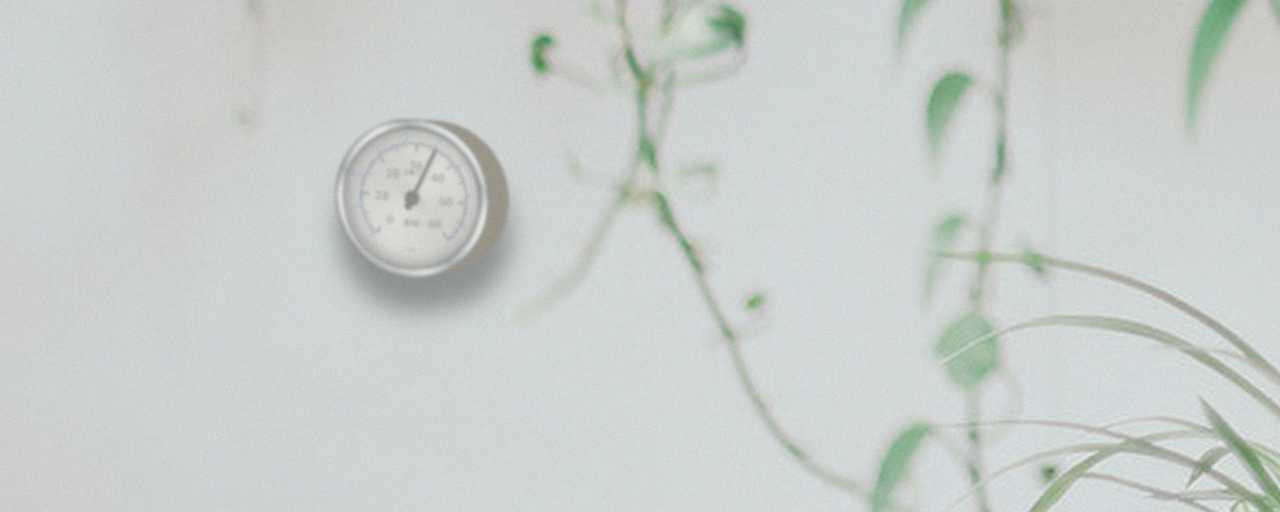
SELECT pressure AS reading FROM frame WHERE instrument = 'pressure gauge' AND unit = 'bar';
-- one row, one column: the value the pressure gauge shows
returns 35 bar
